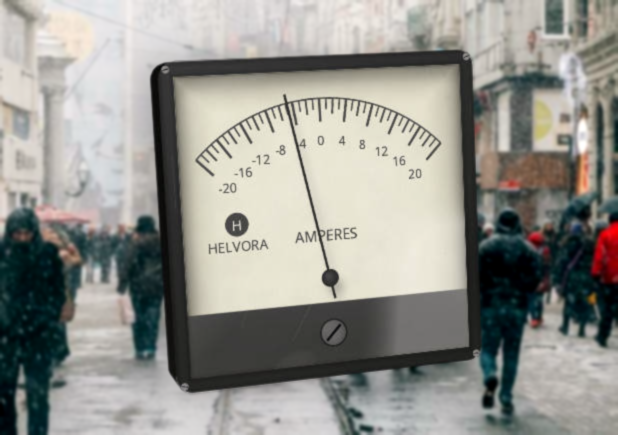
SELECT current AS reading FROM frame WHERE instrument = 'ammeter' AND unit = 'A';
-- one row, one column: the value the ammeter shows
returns -5 A
